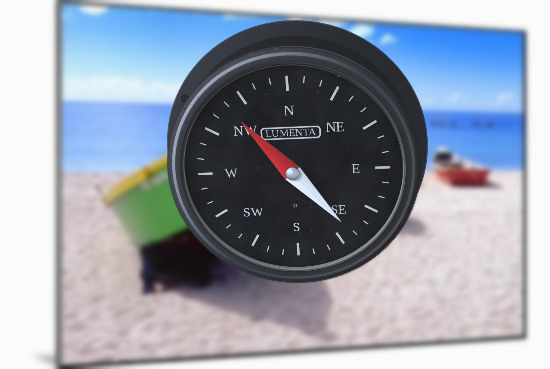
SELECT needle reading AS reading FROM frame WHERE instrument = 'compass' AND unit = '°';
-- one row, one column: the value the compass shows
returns 320 °
